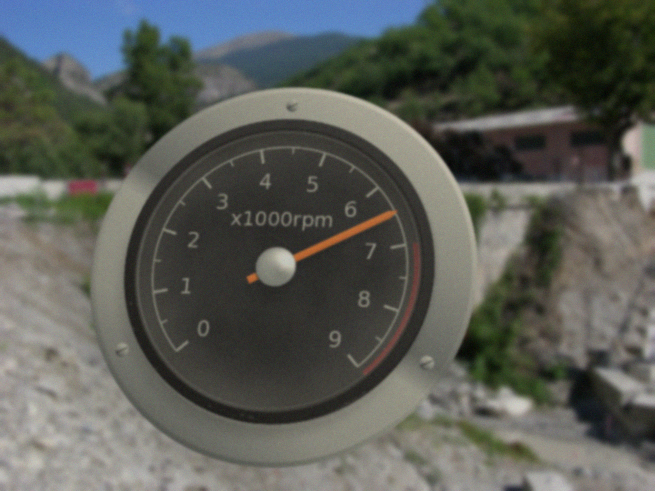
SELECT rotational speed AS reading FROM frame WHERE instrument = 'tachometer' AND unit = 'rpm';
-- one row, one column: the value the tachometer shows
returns 6500 rpm
